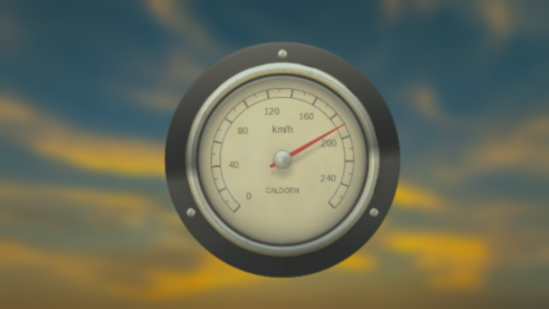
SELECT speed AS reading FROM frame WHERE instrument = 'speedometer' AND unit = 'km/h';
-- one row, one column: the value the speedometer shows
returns 190 km/h
